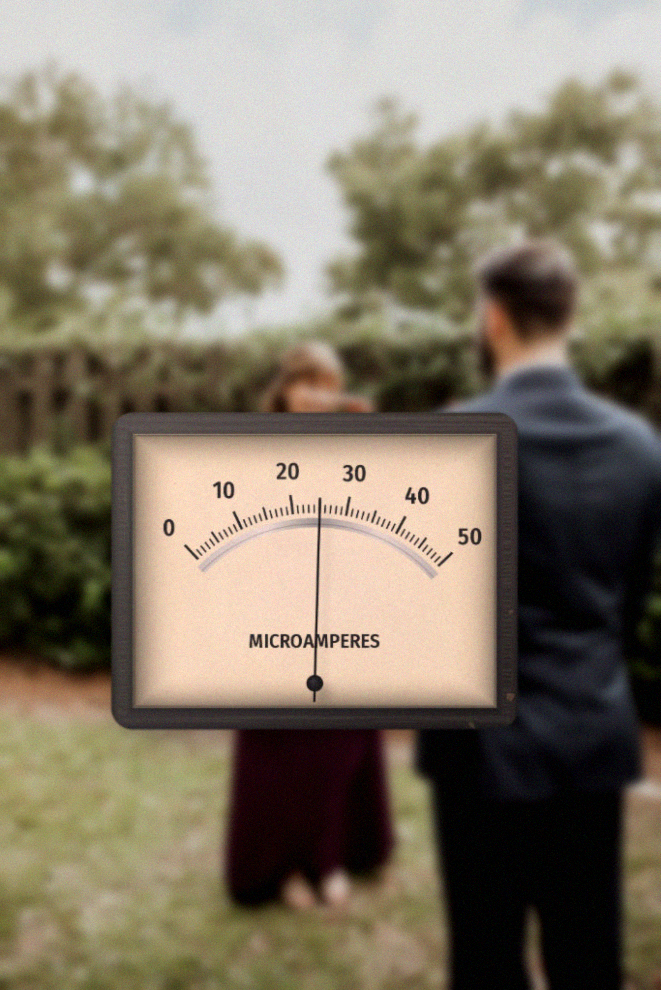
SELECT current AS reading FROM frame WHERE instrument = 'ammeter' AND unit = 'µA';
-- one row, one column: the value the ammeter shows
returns 25 µA
